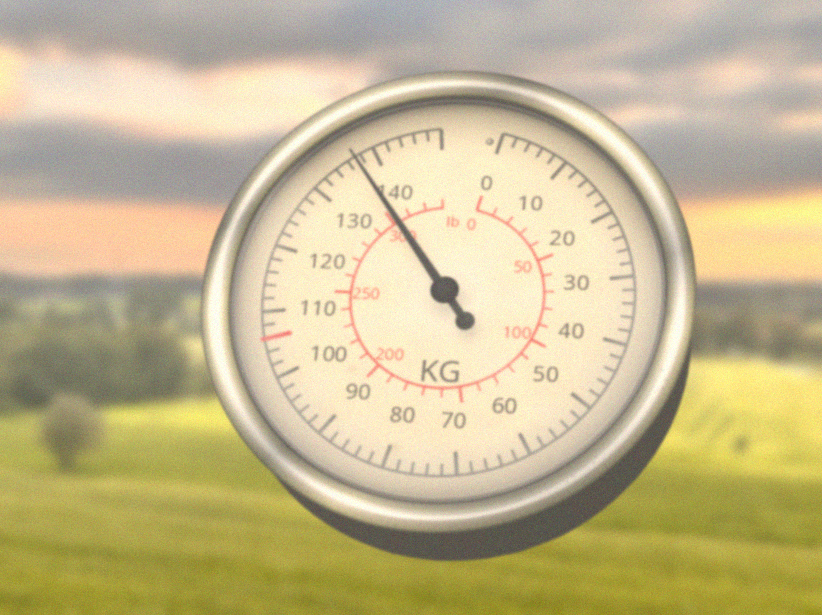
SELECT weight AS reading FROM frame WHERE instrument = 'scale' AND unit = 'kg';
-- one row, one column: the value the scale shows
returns 137 kg
